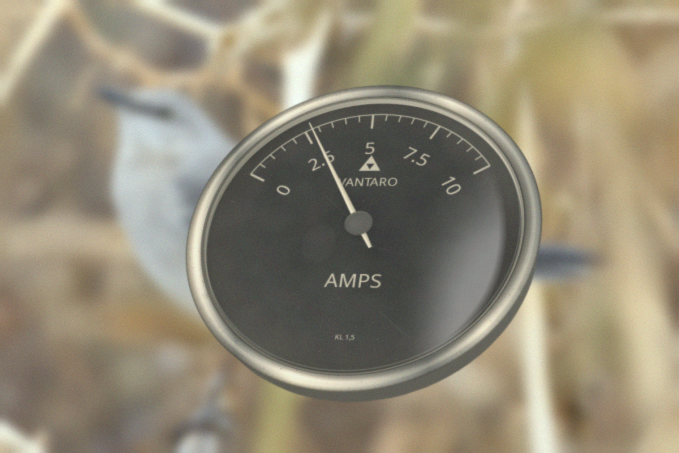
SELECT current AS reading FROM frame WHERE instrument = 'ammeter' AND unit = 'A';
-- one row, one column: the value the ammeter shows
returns 2.75 A
